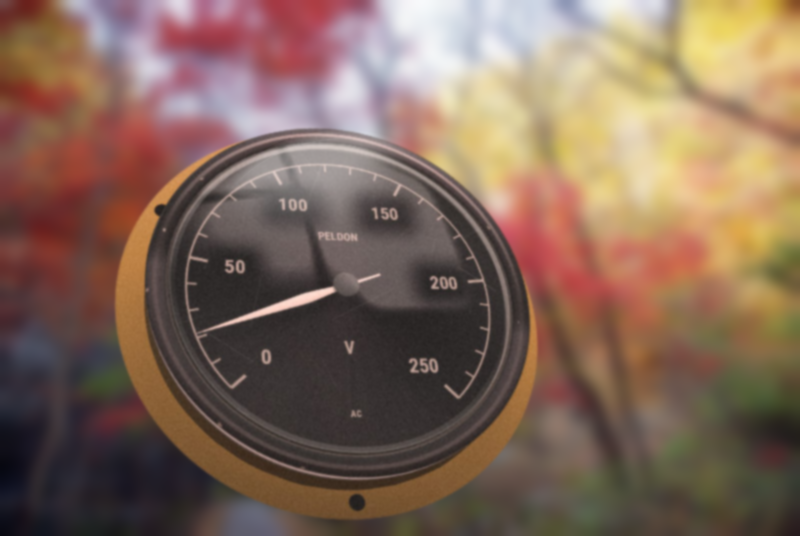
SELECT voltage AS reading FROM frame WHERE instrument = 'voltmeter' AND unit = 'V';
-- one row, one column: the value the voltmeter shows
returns 20 V
